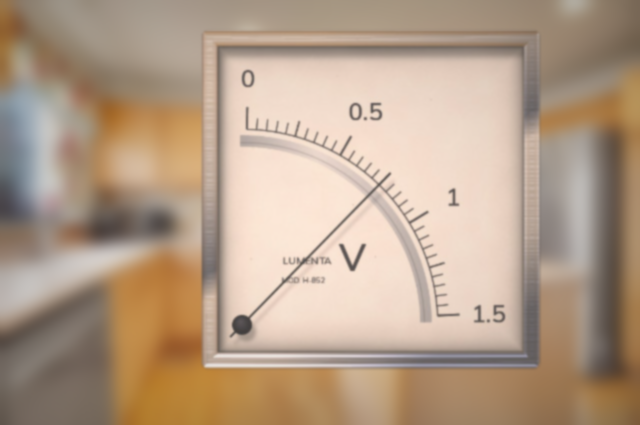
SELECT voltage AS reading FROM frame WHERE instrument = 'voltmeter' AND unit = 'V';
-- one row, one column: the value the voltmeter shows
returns 0.75 V
